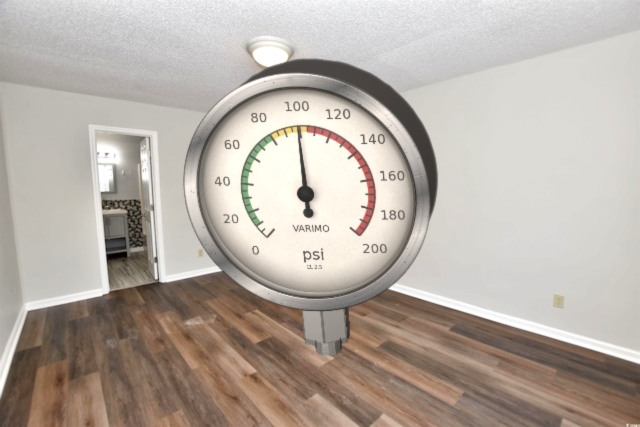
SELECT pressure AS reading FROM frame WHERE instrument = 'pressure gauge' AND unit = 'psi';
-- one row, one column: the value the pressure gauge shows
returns 100 psi
